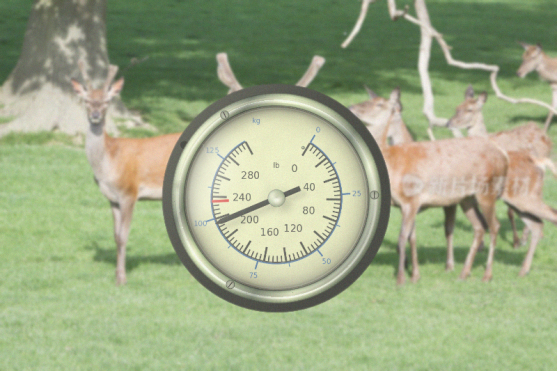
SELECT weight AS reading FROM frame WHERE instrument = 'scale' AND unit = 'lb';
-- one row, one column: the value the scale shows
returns 216 lb
